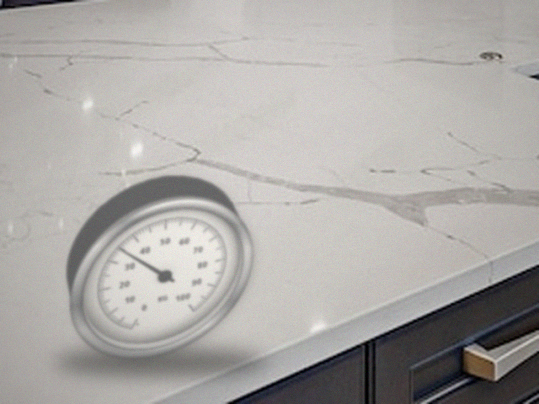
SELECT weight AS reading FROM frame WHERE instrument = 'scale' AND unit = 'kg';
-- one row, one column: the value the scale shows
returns 35 kg
